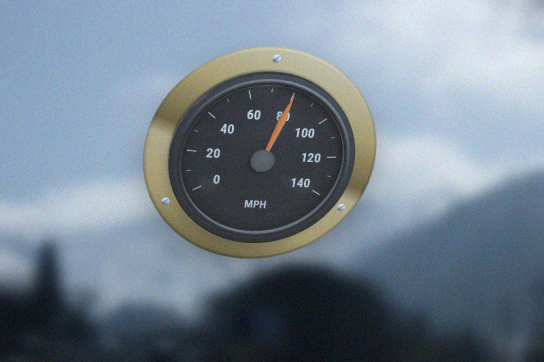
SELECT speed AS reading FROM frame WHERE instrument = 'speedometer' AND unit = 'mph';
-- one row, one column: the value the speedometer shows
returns 80 mph
